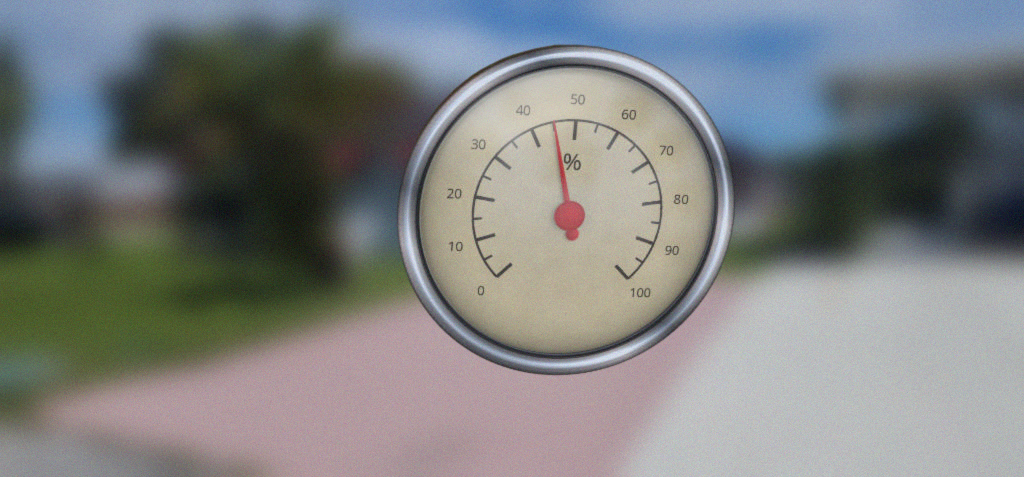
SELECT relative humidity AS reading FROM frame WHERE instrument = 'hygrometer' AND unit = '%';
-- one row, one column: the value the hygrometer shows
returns 45 %
